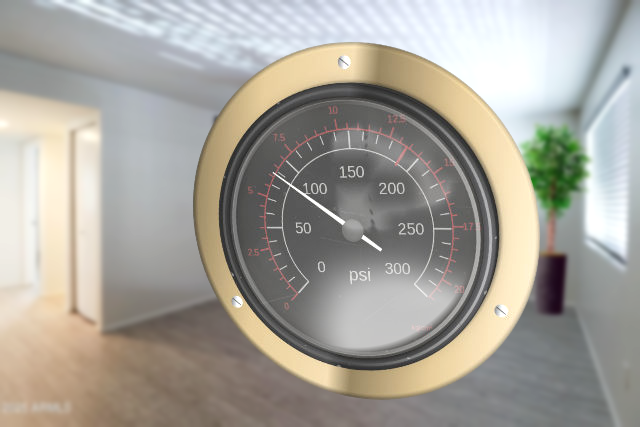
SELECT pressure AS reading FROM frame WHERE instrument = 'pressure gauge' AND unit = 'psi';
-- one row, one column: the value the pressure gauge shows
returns 90 psi
